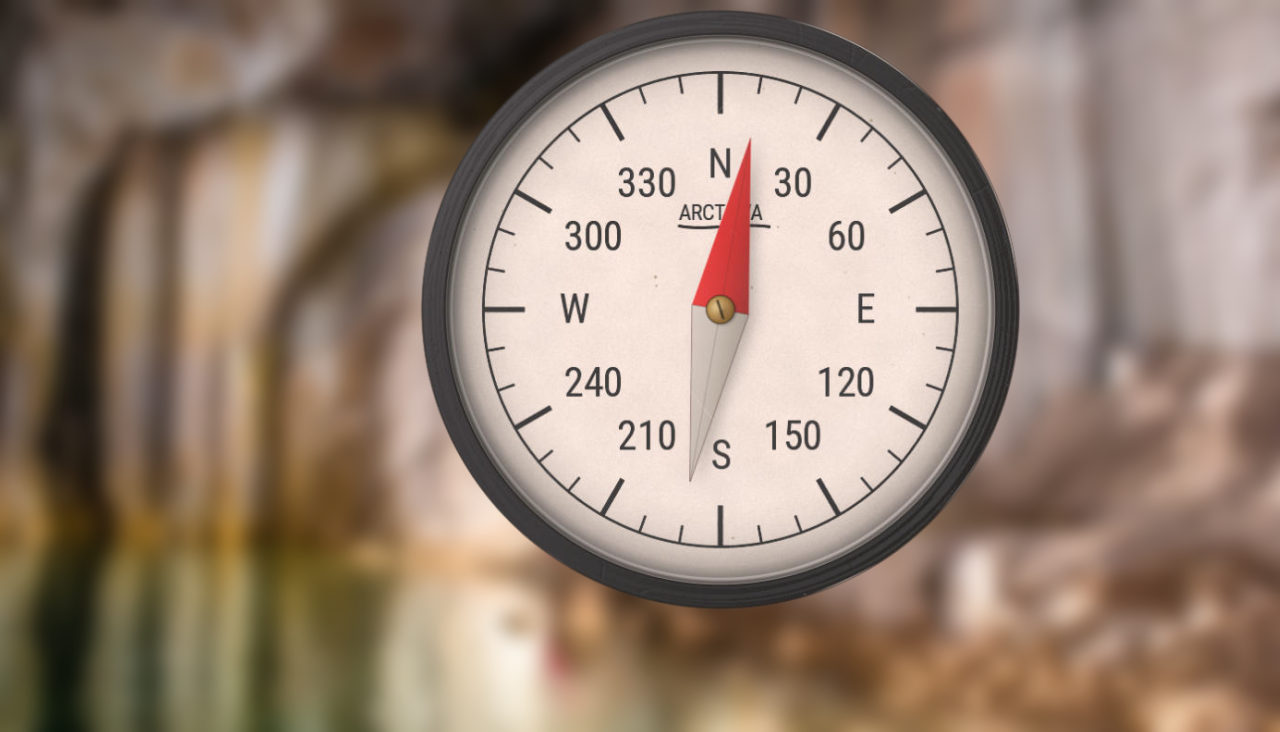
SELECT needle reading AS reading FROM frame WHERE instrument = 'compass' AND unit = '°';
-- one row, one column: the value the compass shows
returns 10 °
